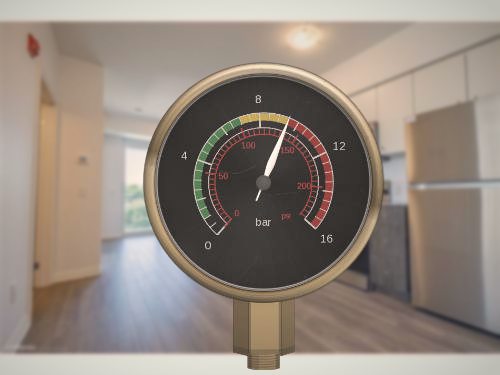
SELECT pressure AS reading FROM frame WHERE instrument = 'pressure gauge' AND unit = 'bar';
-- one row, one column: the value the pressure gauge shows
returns 9.5 bar
